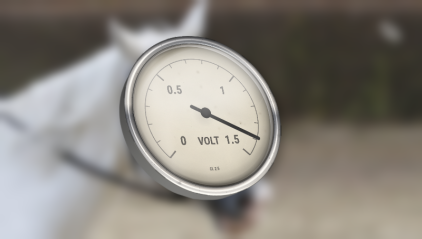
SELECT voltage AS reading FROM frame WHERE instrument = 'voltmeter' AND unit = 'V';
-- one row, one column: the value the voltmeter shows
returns 1.4 V
